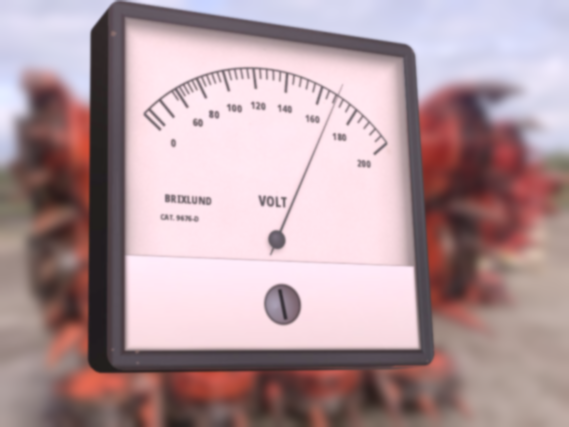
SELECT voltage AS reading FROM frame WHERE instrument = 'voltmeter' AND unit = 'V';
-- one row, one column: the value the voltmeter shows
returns 168 V
